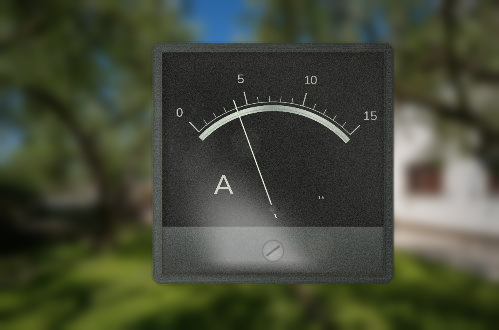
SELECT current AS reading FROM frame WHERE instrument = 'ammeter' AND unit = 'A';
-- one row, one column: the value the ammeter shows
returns 4 A
